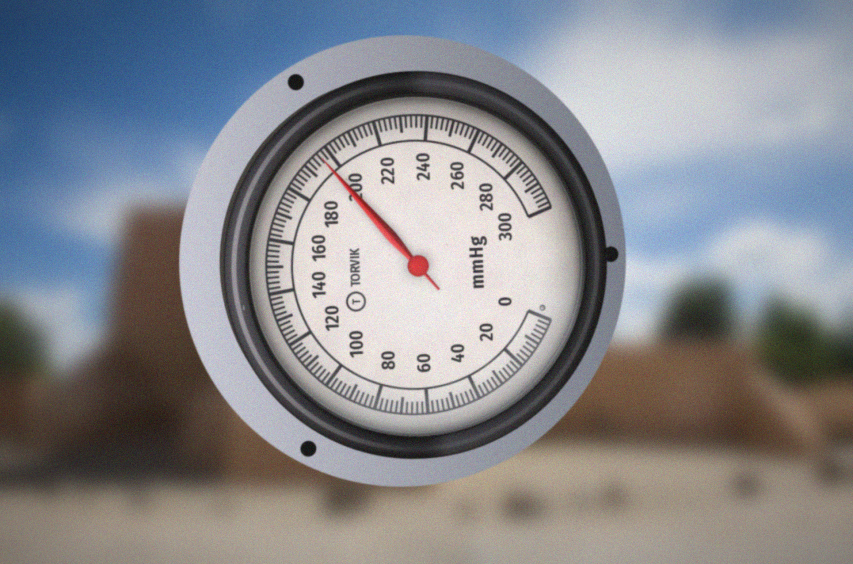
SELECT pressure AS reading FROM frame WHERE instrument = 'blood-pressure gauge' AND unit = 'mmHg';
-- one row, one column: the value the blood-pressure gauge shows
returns 196 mmHg
